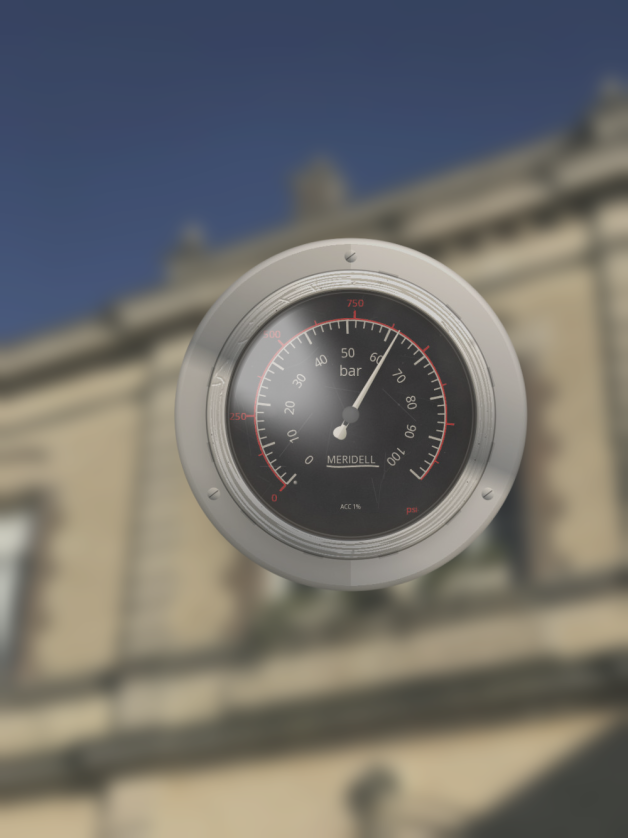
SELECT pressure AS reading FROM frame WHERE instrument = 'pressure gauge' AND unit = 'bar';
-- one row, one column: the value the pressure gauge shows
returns 62 bar
